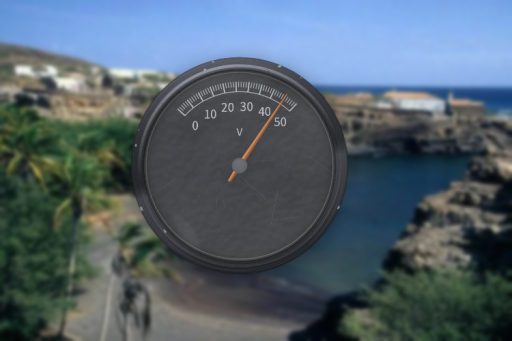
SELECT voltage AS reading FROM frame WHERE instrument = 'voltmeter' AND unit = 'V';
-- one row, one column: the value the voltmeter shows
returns 45 V
